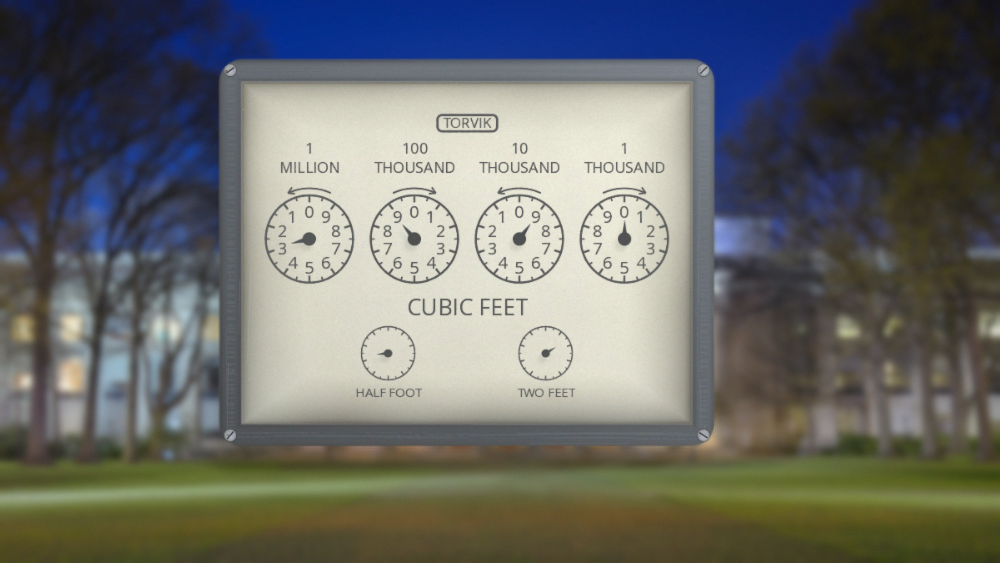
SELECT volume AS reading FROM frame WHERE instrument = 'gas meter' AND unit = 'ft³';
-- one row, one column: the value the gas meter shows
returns 289000 ft³
